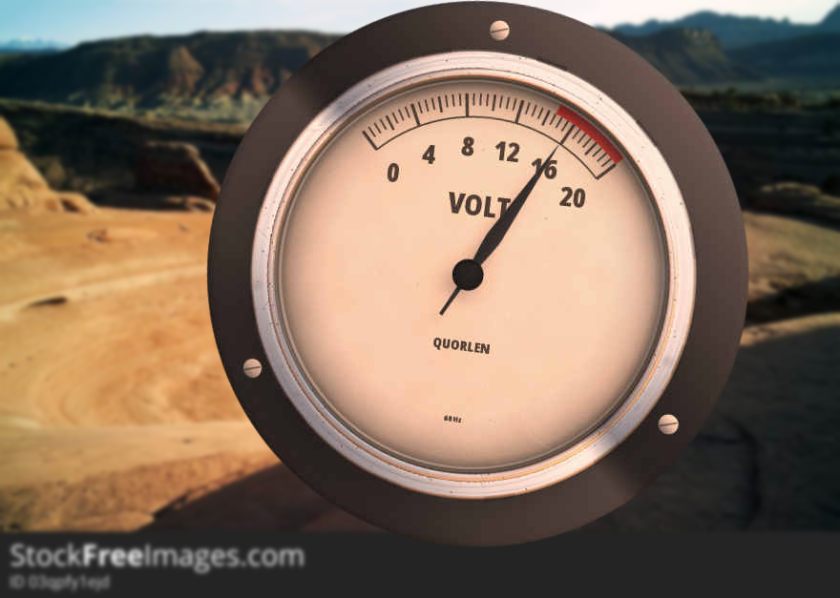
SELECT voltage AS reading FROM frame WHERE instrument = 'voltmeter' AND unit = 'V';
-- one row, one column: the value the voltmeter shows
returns 16 V
